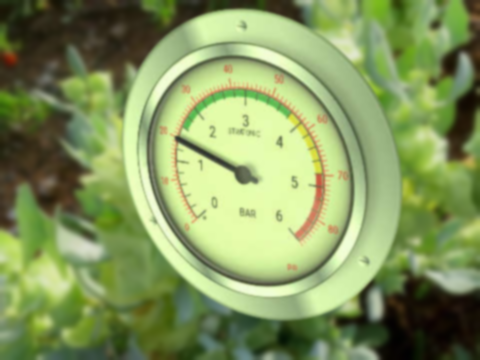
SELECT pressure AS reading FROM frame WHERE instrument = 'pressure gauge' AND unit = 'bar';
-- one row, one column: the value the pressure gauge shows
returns 1.4 bar
